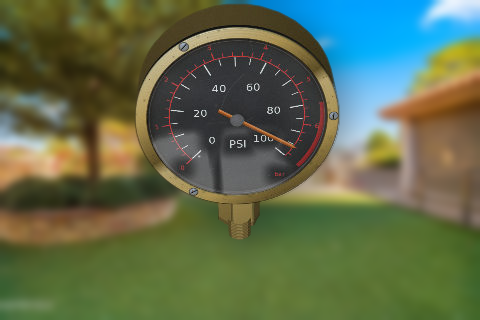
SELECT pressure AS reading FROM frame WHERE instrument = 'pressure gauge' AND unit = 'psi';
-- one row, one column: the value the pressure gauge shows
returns 95 psi
